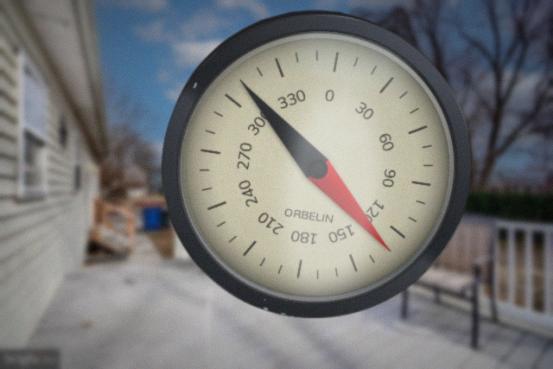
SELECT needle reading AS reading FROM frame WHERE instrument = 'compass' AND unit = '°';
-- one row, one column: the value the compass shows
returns 130 °
